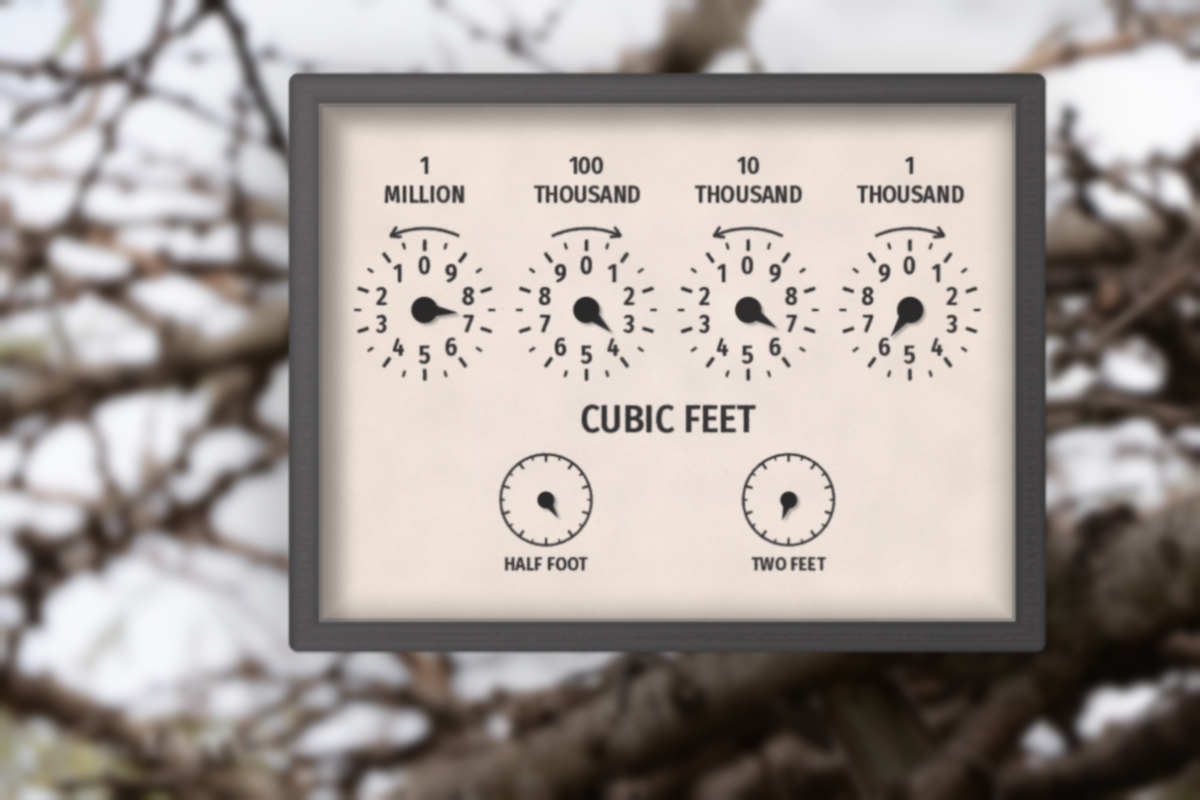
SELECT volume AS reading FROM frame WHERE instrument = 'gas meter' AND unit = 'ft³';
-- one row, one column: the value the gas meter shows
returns 736600 ft³
